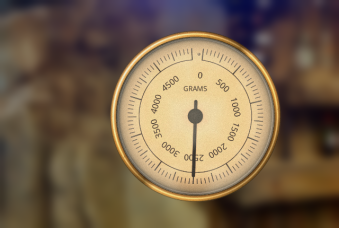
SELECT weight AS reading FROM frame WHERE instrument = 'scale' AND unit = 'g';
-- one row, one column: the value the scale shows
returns 2500 g
